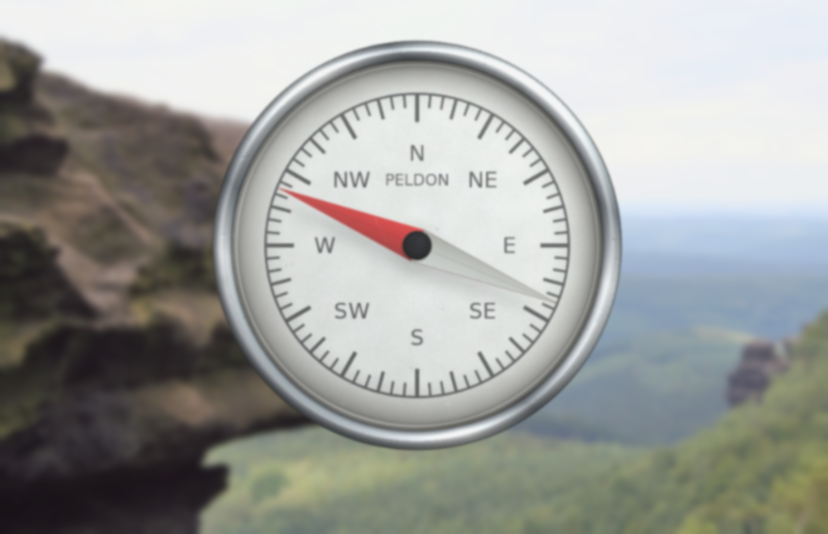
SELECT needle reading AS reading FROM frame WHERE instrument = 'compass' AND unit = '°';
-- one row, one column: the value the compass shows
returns 292.5 °
